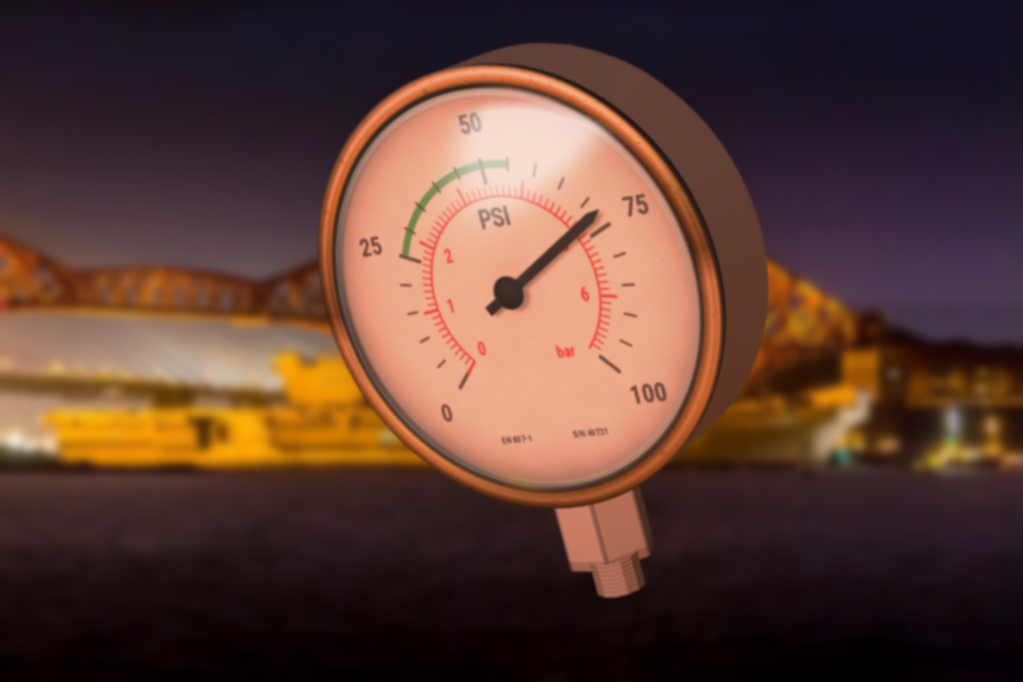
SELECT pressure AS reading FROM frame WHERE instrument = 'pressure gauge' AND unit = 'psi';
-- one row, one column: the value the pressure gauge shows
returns 72.5 psi
